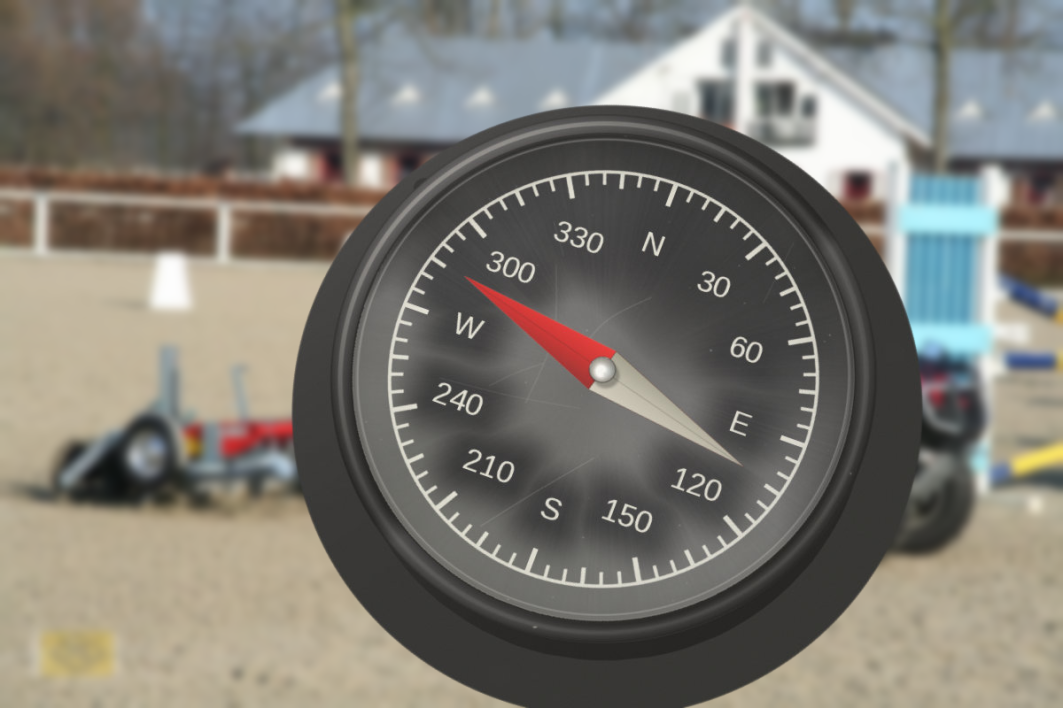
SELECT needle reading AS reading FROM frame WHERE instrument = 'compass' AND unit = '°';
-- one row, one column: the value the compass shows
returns 285 °
